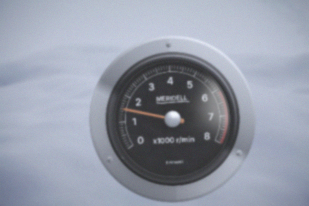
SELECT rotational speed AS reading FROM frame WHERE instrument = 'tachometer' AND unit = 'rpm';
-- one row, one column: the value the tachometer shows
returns 1500 rpm
